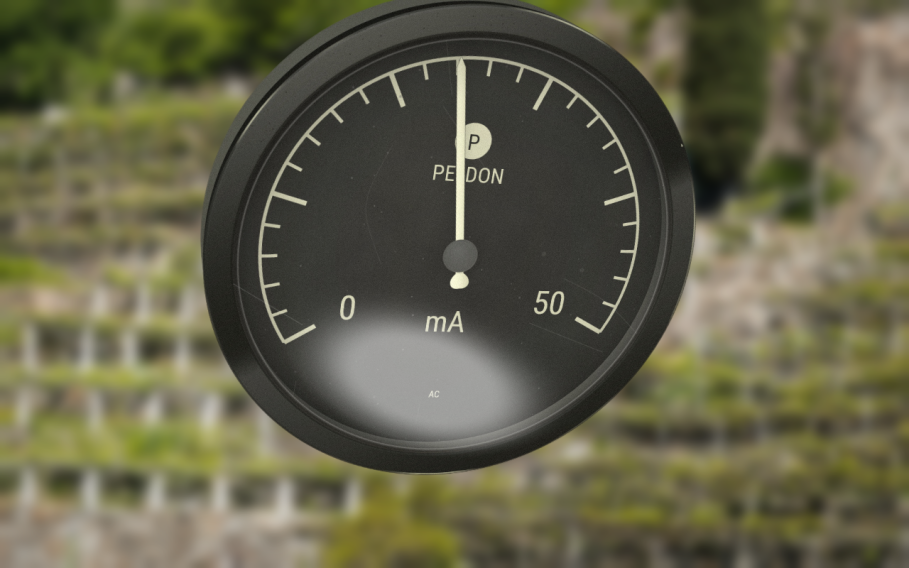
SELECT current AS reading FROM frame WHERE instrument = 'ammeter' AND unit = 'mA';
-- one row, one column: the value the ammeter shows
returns 24 mA
